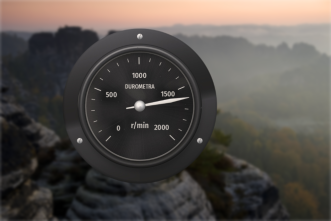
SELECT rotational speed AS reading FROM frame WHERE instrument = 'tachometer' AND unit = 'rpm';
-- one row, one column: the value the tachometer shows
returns 1600 rpm
